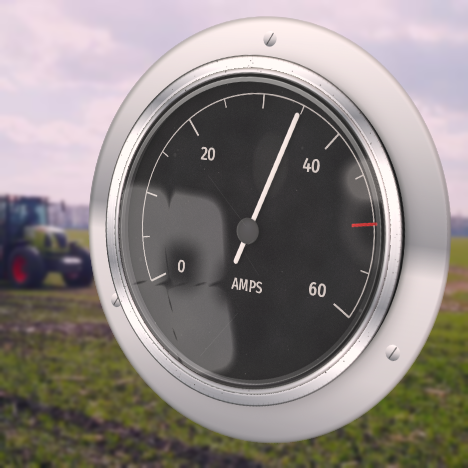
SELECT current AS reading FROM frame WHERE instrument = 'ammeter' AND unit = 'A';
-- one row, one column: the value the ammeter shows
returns 35 A
